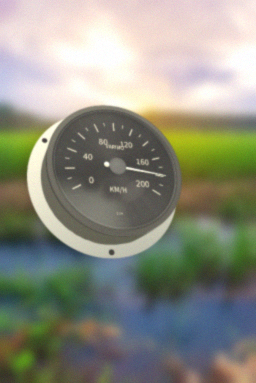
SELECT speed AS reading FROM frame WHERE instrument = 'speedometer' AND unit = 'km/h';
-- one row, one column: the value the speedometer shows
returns 180 km/h
